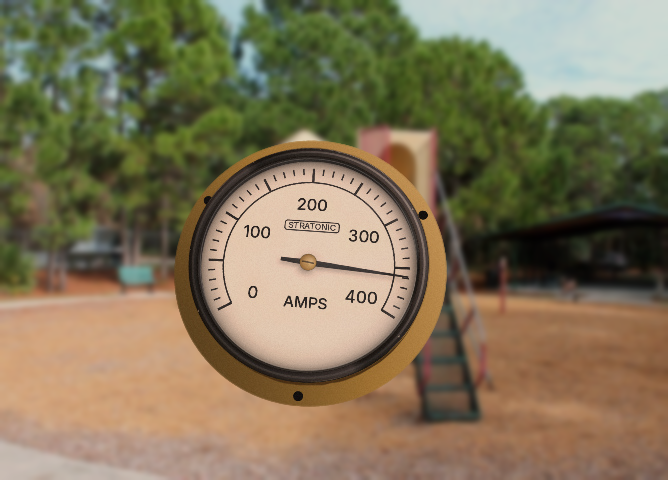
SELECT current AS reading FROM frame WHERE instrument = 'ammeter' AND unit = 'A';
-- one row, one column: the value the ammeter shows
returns 360 A
